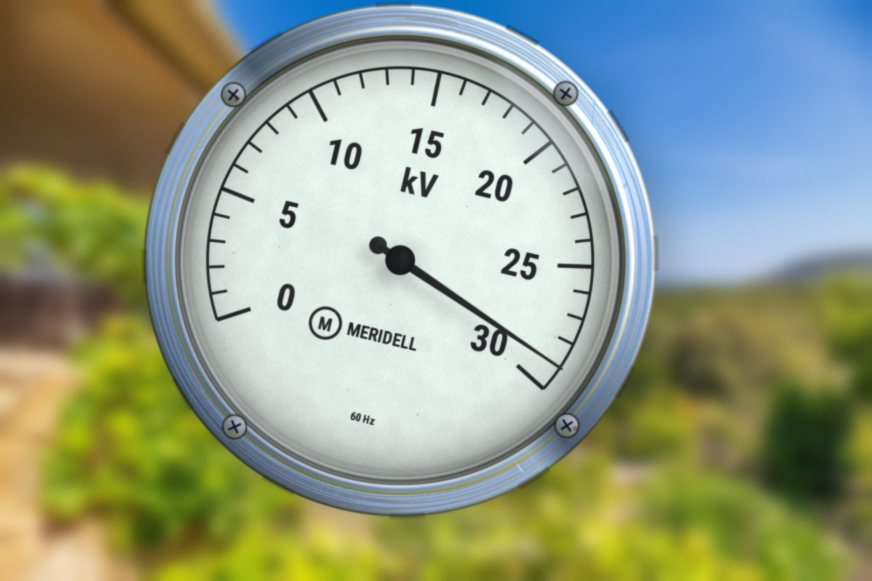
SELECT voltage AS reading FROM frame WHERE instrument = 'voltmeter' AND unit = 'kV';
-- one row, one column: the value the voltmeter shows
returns 29 kV
